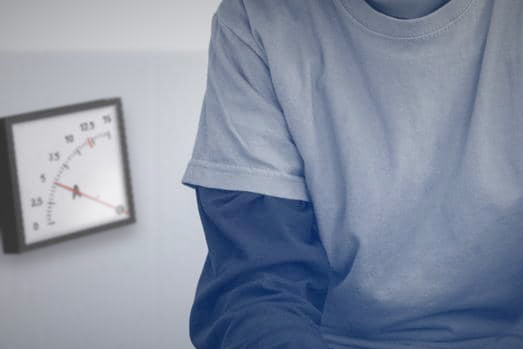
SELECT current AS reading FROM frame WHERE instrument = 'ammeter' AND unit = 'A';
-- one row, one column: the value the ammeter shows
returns 5 A
